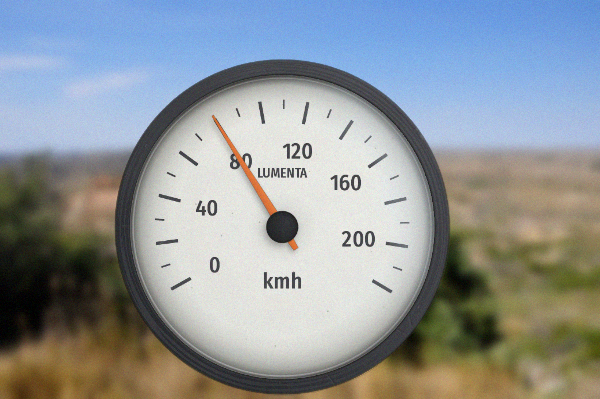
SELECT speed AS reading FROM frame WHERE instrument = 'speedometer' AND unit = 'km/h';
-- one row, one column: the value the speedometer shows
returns 80 km/h
